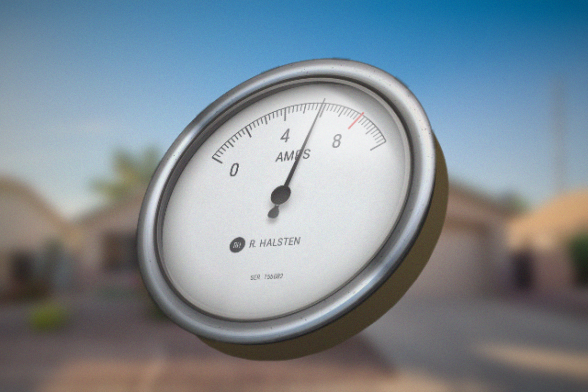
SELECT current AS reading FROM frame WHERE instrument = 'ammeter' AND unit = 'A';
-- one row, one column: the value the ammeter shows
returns 6 A
